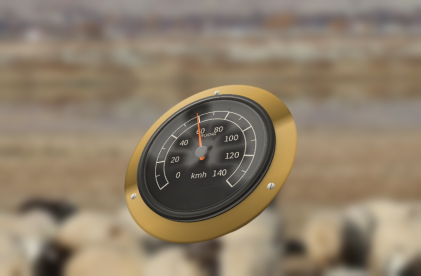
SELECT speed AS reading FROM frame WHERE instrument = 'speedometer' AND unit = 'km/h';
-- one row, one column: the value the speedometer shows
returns 60 km/h
